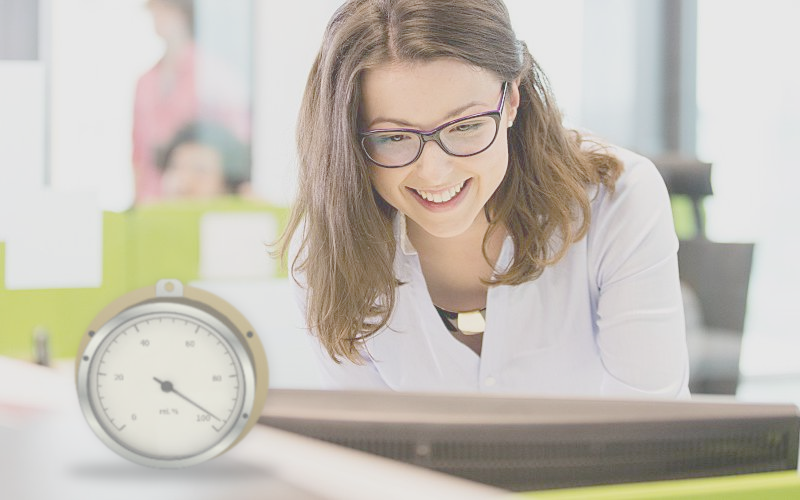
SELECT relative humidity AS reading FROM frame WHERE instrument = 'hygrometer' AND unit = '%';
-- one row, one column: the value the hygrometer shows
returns 96 %
